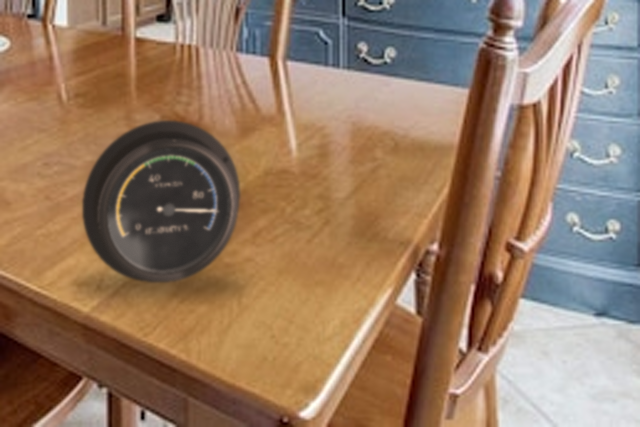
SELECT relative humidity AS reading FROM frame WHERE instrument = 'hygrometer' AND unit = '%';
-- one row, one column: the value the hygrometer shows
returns 90 %
